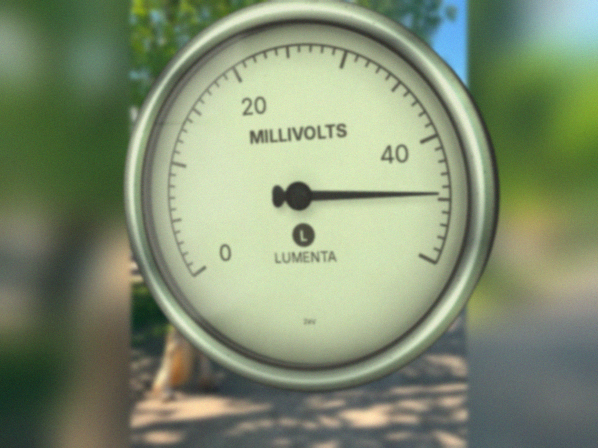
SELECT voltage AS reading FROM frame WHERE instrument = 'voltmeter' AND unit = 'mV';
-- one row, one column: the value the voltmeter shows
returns 44.5 mV
